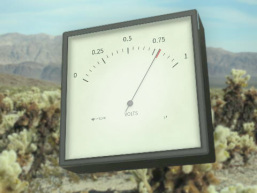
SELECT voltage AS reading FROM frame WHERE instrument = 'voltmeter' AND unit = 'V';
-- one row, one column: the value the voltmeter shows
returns 0.8 V
